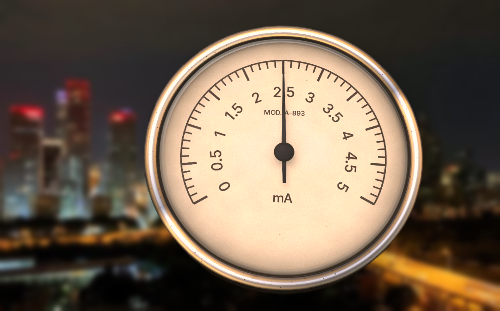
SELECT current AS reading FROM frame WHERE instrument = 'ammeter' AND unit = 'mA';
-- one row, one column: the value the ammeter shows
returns 2.5 mA
